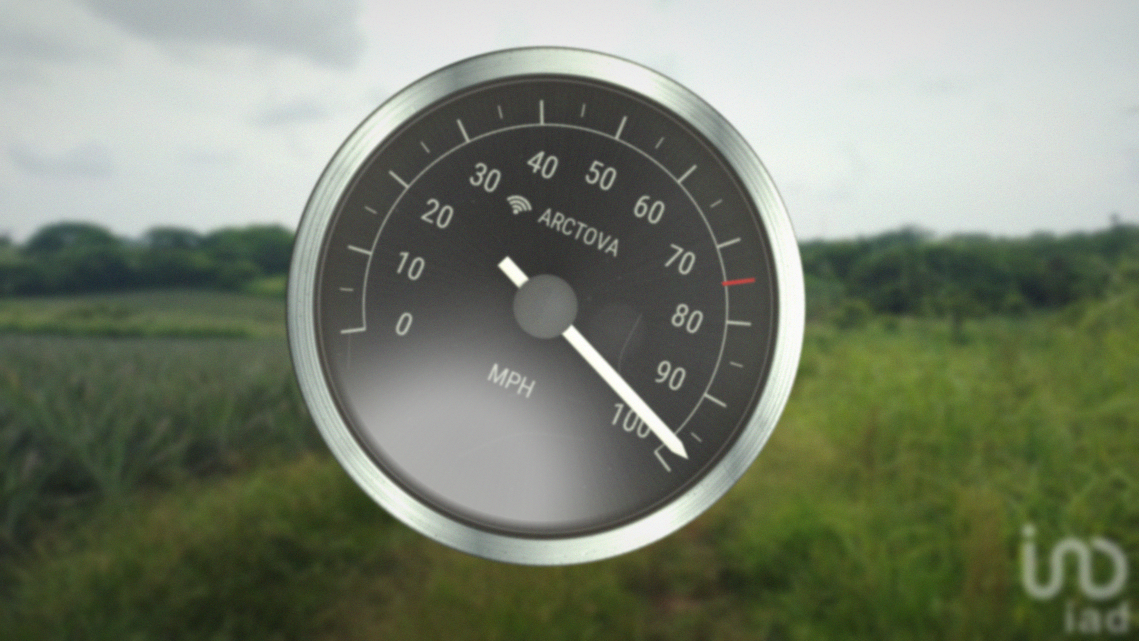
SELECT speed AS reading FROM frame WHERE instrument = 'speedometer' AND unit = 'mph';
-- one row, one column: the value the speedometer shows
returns 97.5 mph
